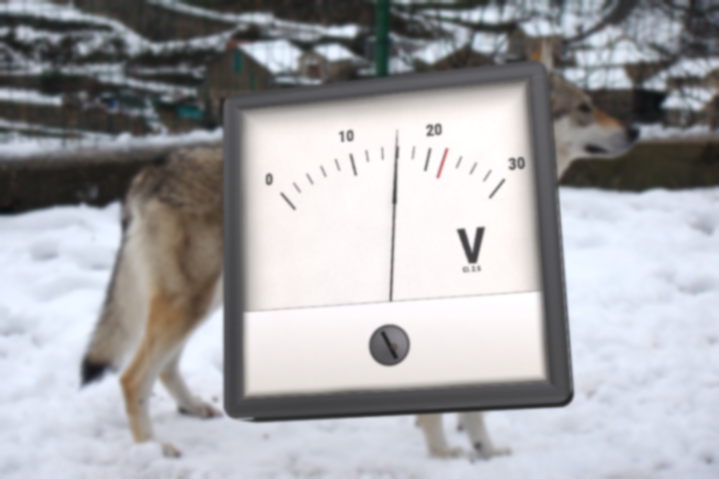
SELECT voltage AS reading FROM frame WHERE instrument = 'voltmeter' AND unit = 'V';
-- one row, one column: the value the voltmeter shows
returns 16 V
